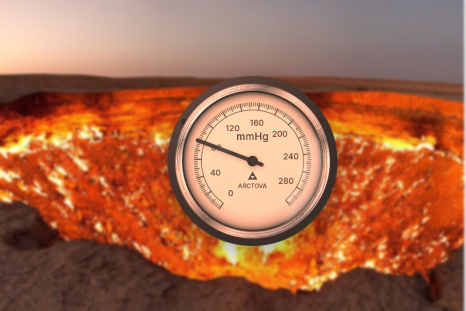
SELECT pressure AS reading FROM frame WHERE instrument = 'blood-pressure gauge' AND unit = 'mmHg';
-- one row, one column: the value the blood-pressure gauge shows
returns 80 mmHg
